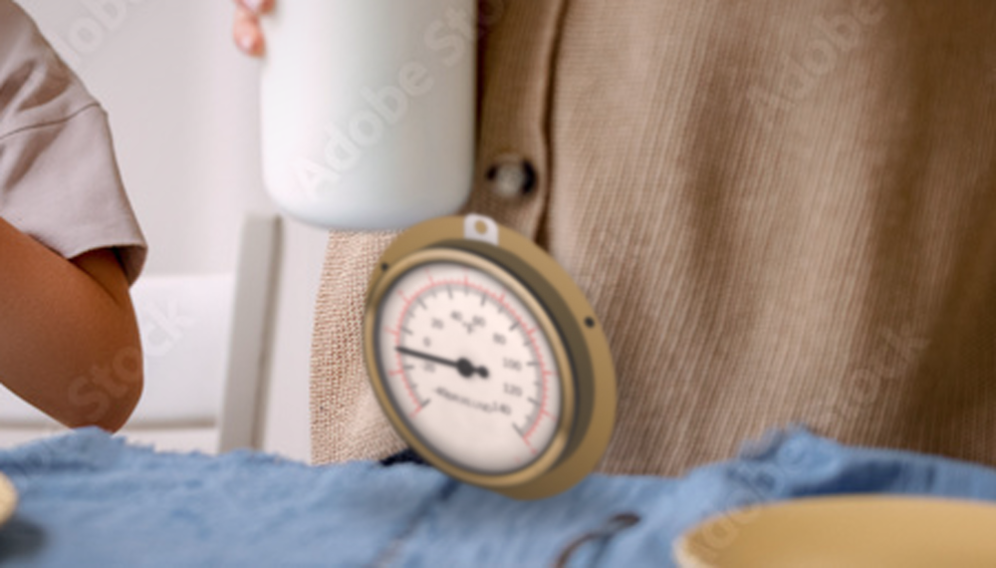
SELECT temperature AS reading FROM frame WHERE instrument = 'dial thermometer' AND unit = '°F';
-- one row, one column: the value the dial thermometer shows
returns -10 °F
